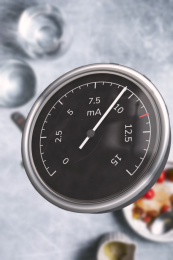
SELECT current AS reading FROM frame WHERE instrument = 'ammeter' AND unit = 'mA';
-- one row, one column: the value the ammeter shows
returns 9.5 mA
